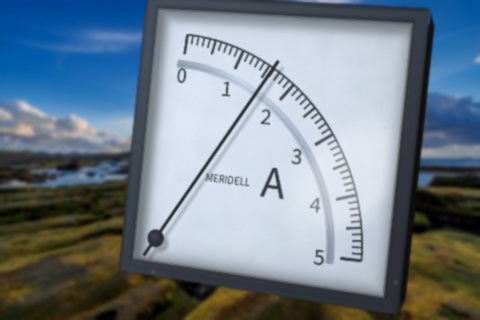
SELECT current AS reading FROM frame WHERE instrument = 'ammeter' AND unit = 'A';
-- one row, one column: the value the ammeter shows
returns 1.6 A
